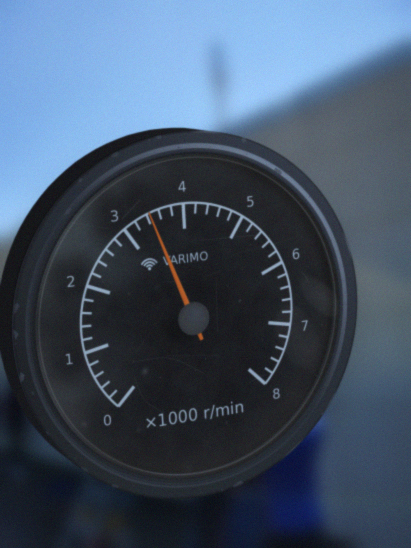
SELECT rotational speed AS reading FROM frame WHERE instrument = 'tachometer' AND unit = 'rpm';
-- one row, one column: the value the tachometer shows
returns 3400 rpm
